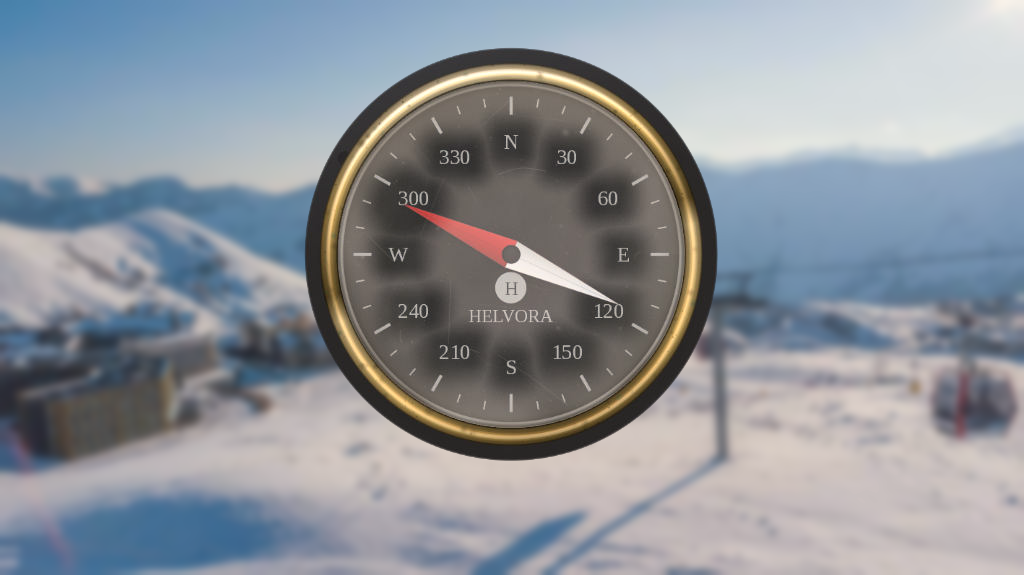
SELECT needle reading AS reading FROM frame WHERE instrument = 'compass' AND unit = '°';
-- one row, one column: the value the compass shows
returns 295 °
